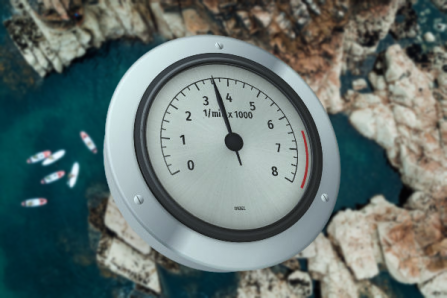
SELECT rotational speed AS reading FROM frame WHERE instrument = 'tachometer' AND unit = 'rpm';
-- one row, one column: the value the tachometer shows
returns 3500 rpm
